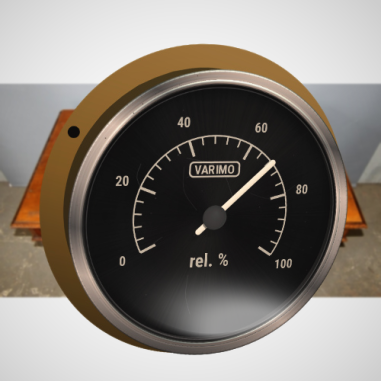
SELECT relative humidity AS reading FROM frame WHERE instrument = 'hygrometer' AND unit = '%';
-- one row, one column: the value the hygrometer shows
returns 68 %
